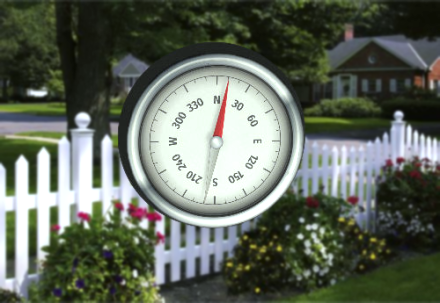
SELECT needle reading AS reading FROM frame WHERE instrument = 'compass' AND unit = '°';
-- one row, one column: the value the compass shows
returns 10 °
